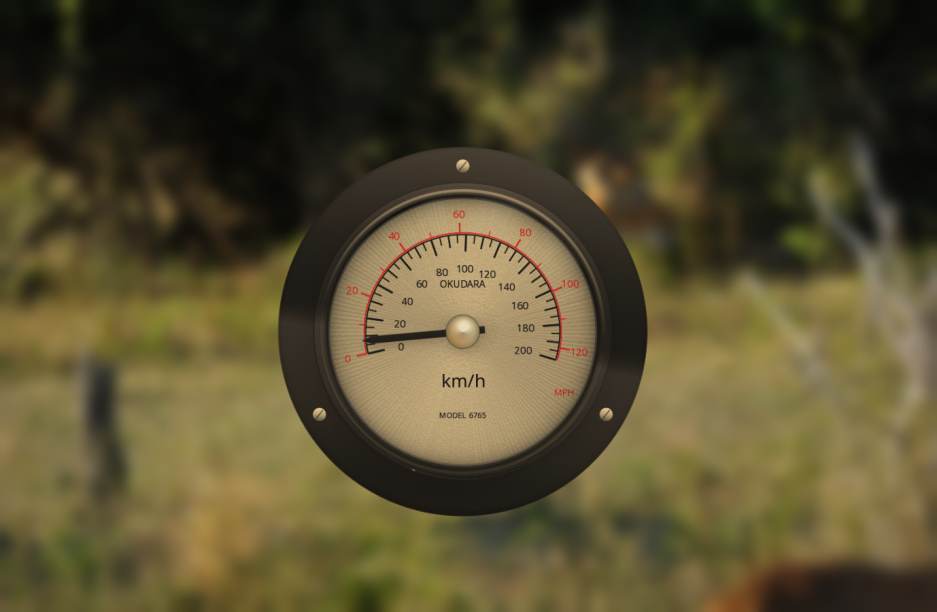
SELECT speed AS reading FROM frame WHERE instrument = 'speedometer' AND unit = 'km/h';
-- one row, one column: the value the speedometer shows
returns 7.5 km/h
